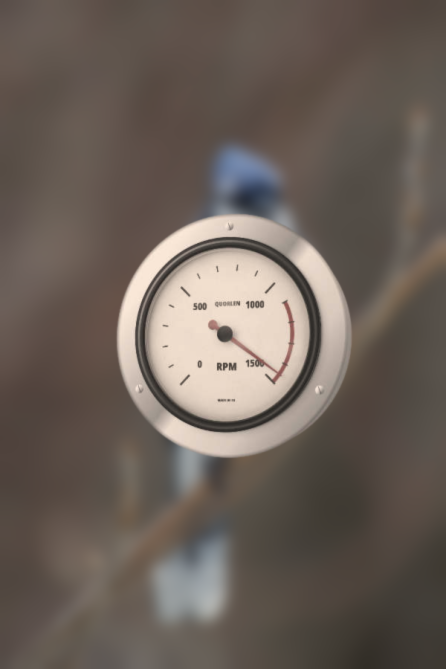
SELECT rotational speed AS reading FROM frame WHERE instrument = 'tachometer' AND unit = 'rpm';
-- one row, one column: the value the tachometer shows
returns 1450 rpm
